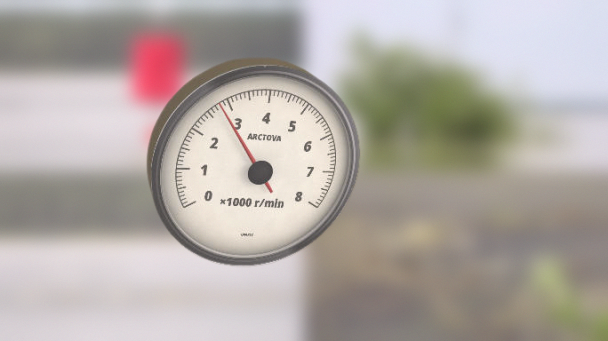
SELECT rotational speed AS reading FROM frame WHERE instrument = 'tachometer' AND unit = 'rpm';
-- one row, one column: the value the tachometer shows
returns 2800 rpm
